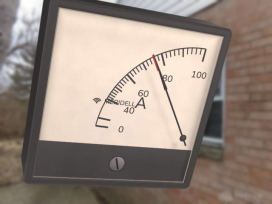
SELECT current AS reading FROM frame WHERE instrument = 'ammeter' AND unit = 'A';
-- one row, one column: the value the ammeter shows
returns 76 A
